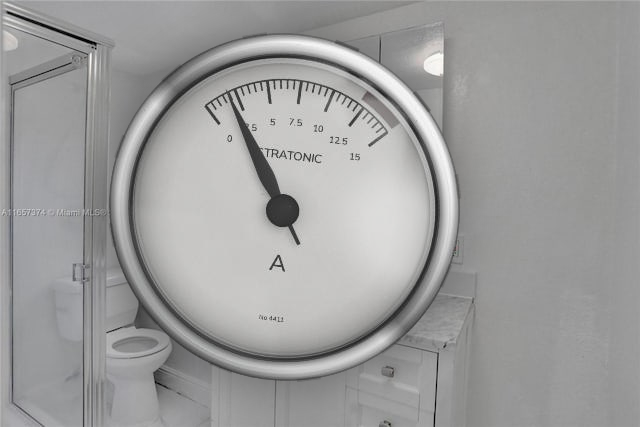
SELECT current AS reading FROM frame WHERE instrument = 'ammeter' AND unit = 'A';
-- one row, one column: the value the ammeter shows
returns 2 A
